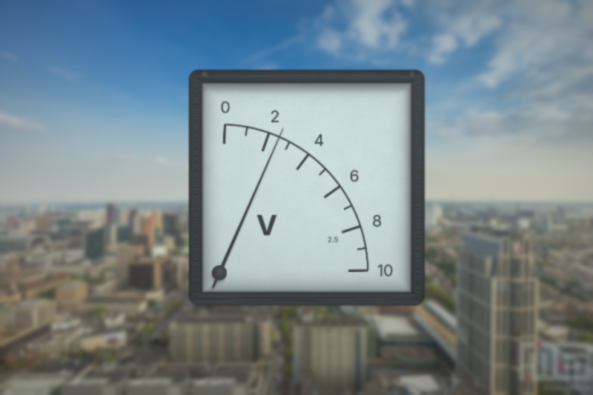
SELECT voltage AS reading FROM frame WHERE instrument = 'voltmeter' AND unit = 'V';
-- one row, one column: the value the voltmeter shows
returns 2.5 V
